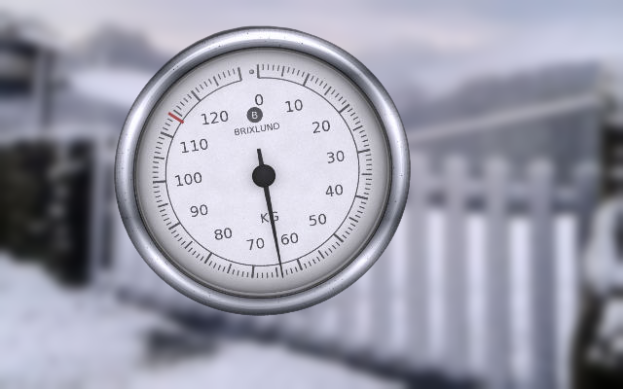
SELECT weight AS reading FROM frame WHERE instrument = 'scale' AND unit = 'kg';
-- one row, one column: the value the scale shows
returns 64 kg
